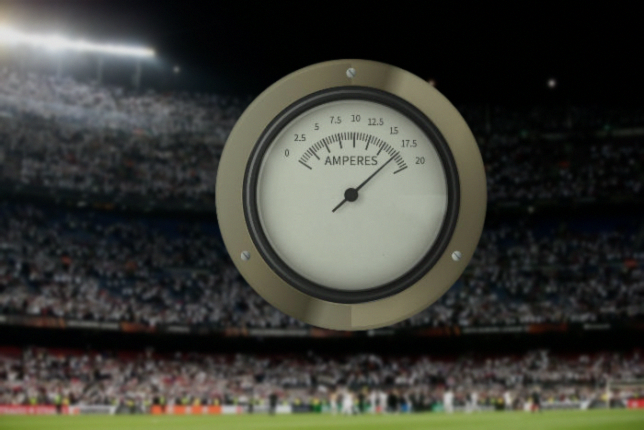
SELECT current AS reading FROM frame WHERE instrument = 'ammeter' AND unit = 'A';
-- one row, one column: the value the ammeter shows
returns 17.5 A
